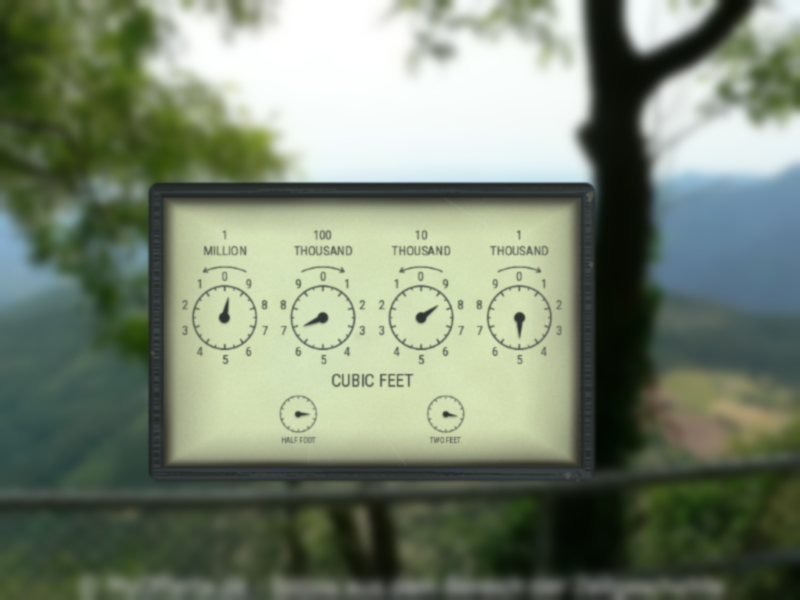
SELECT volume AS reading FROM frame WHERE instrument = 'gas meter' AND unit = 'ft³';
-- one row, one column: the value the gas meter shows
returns 968500 ft³
